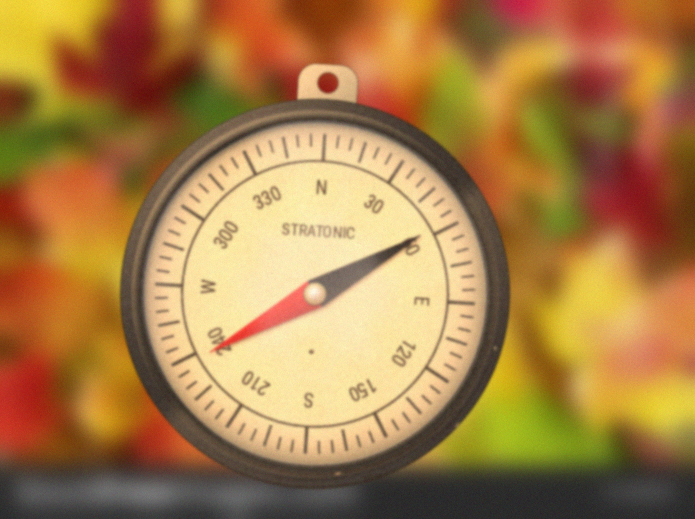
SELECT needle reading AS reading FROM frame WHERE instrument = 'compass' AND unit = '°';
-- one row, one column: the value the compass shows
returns 237.5 °
